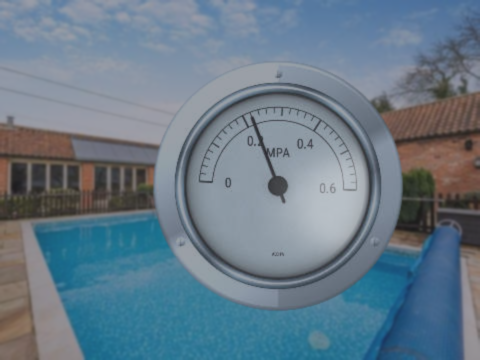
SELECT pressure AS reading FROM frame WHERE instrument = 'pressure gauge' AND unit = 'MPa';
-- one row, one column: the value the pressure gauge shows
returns 0.22 MPa
